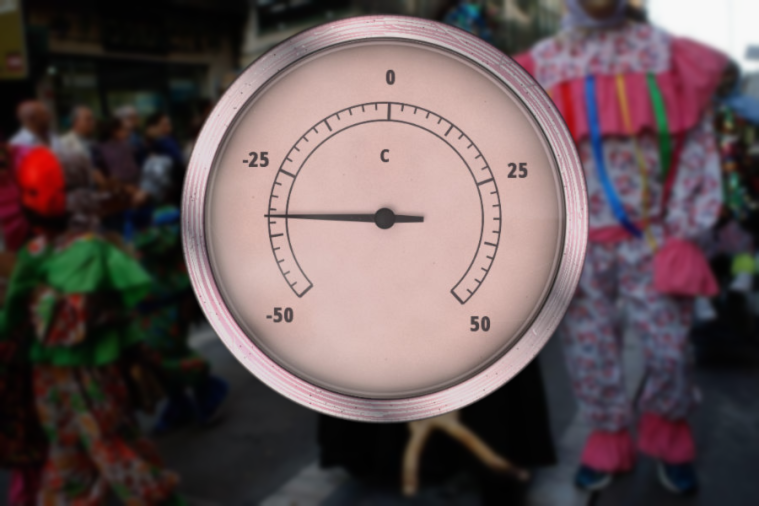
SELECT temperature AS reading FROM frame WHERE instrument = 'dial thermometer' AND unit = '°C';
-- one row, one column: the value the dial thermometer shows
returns -33.75 °C
